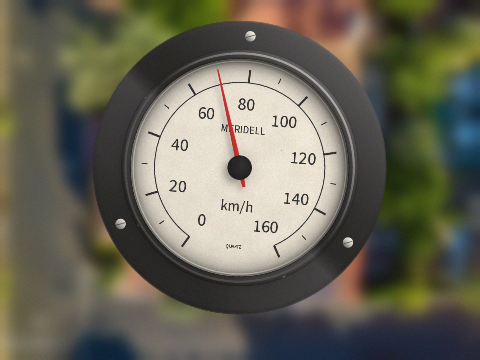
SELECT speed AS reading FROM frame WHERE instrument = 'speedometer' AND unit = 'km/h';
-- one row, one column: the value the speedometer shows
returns 70 km/h
